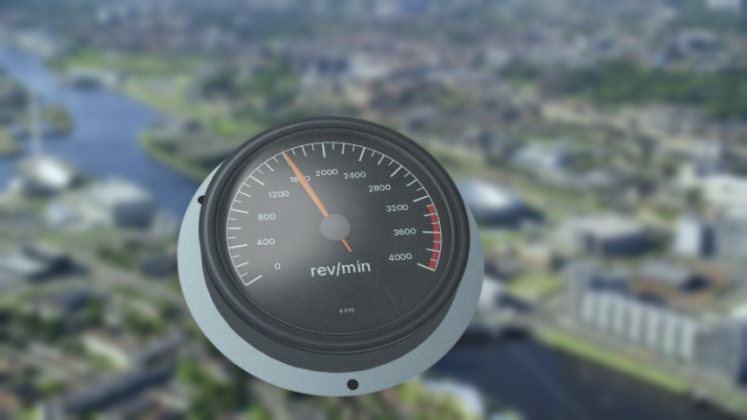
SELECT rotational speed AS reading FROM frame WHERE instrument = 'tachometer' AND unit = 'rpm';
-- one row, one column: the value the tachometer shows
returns 1600 rpm
